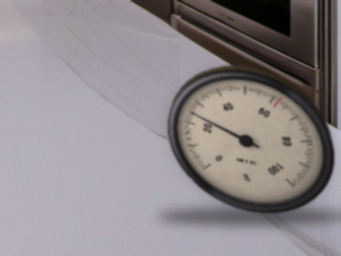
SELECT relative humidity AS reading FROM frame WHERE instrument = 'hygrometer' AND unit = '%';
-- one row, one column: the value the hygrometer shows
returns 25 %
